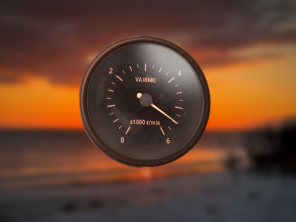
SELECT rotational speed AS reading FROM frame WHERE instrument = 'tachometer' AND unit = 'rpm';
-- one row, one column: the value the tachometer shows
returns 5500 rpm
